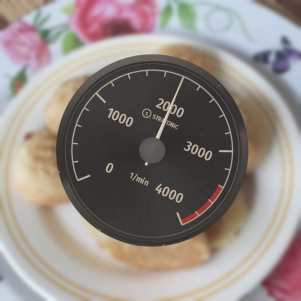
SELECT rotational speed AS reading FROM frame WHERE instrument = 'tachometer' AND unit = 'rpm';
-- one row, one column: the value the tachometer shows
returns 2000 rpm
